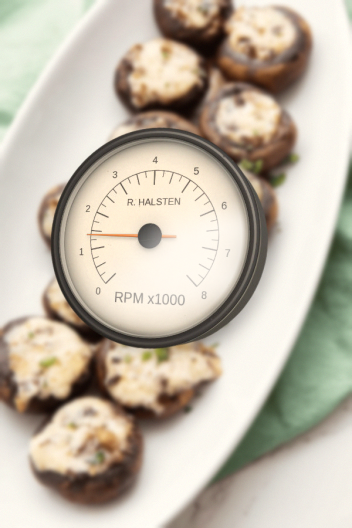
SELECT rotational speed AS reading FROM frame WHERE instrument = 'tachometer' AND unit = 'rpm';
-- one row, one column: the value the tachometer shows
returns 1375 rpm
